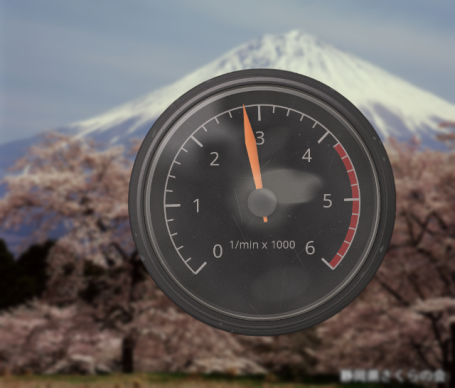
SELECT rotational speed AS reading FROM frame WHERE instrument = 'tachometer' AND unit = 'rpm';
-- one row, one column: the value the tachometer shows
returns 2800 rpm
